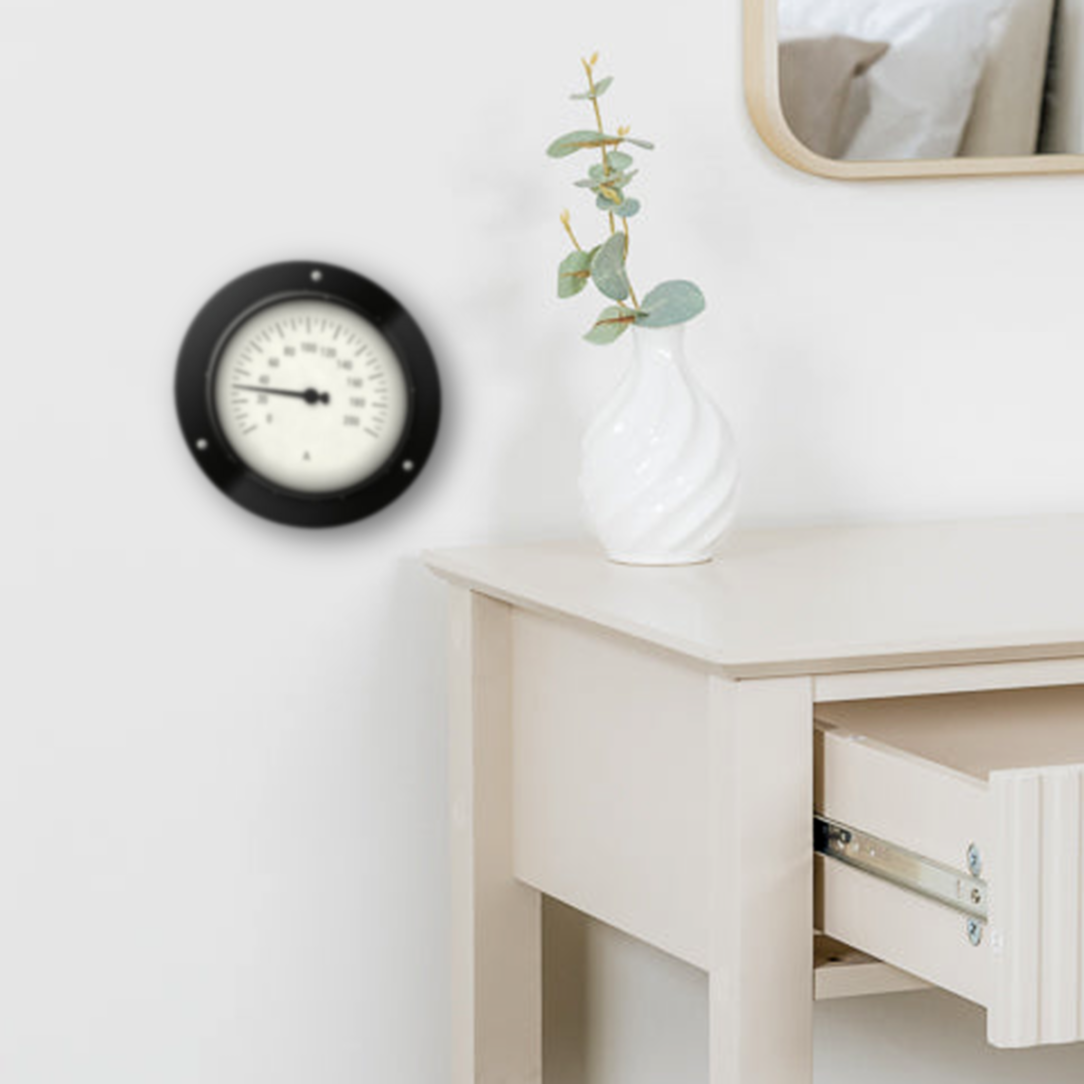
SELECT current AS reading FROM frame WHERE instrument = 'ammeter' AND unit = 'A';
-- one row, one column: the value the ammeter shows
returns 30 A
